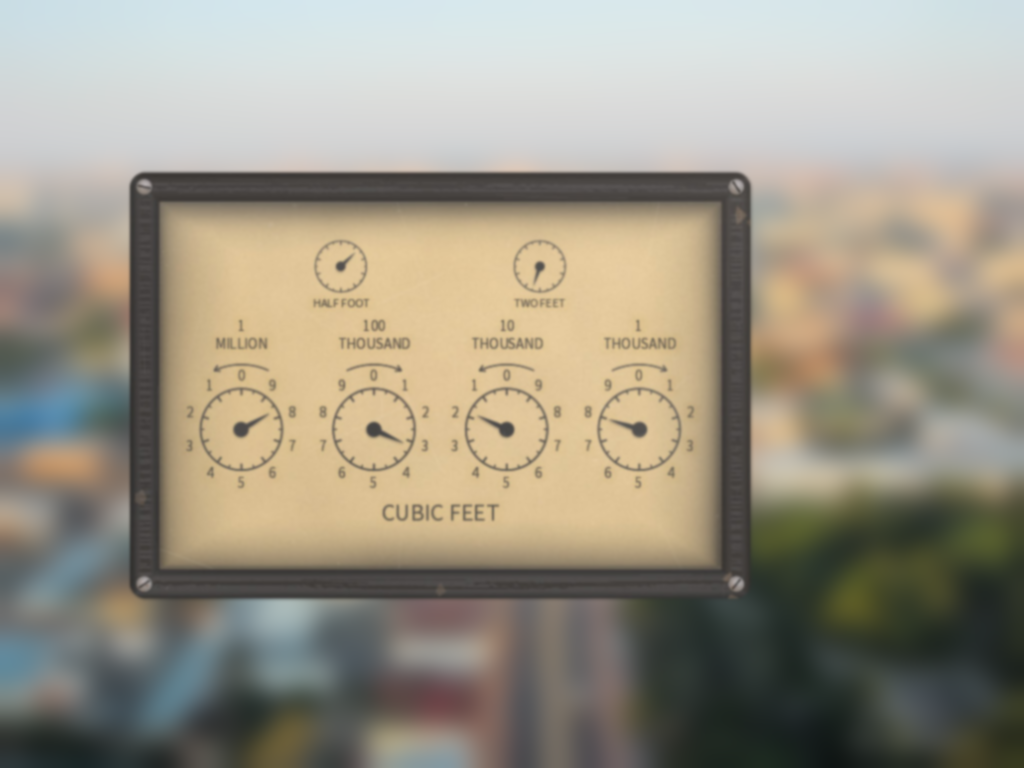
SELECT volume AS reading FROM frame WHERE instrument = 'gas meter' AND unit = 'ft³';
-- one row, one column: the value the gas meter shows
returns 831800 ft³
